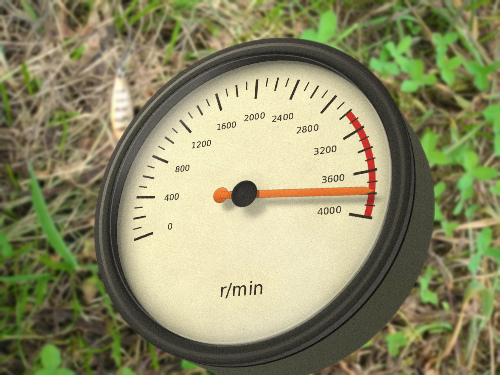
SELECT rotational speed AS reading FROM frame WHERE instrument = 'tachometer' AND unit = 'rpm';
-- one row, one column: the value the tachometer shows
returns 3800 rpm
